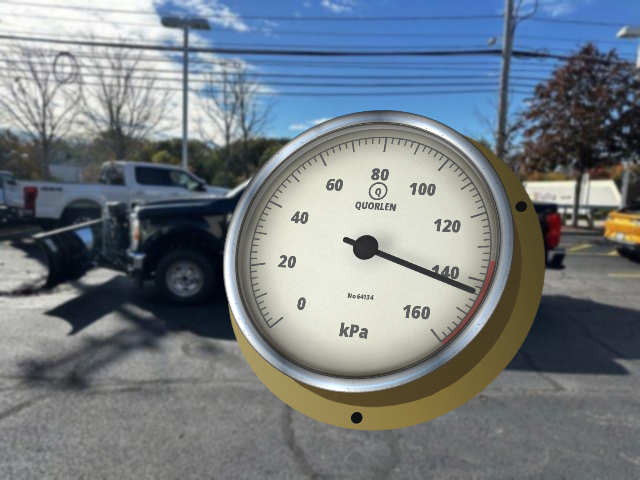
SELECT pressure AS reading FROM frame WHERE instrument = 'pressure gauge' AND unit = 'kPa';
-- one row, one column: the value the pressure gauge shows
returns 144 kPa
